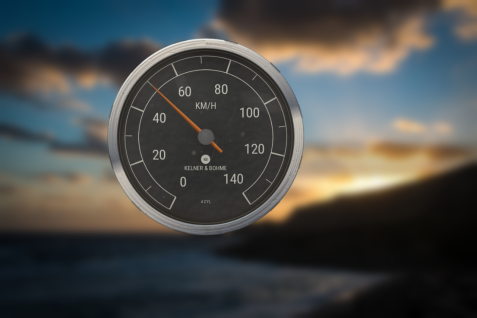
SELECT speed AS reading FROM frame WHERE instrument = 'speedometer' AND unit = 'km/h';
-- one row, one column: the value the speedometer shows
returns 50 km/h
